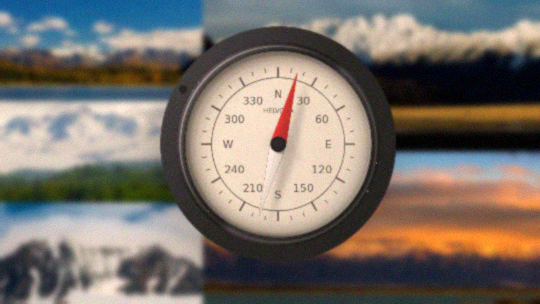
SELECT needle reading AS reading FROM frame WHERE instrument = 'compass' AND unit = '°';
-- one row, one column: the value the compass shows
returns 15 °
